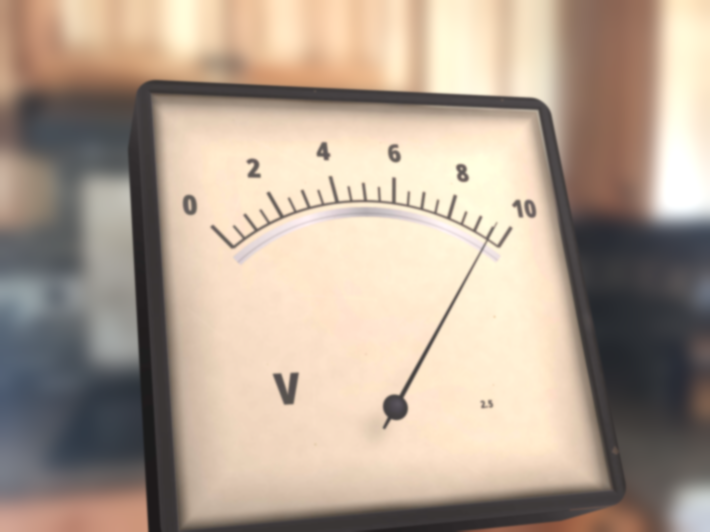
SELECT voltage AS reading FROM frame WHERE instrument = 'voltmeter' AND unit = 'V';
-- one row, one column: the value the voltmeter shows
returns 9.5 V
